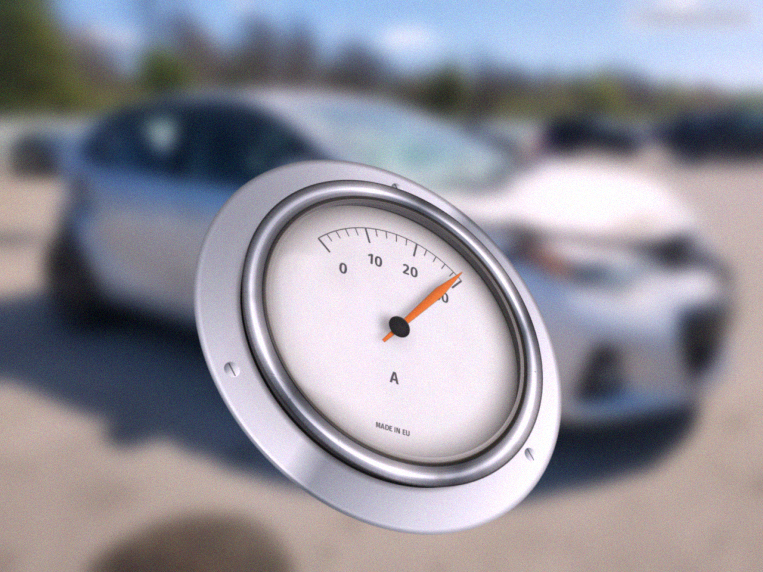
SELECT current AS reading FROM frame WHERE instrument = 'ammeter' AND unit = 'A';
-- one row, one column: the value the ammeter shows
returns 29 A
